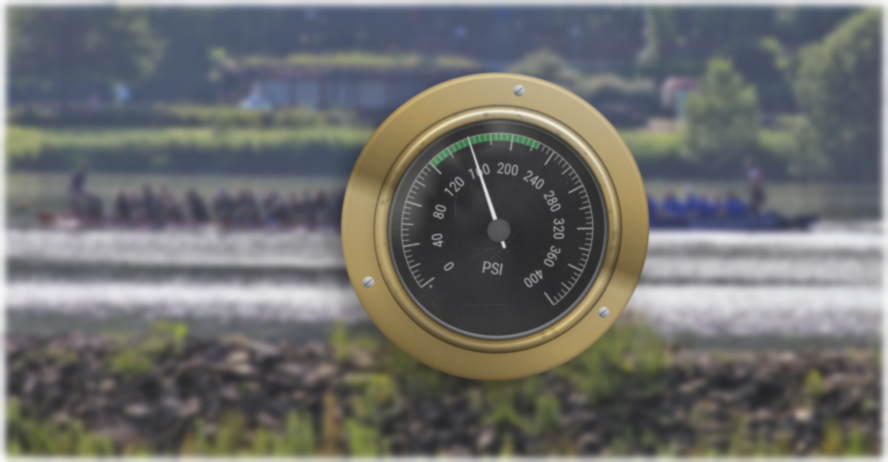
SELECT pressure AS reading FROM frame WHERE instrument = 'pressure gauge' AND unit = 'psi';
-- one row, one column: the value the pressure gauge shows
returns 160 psi
